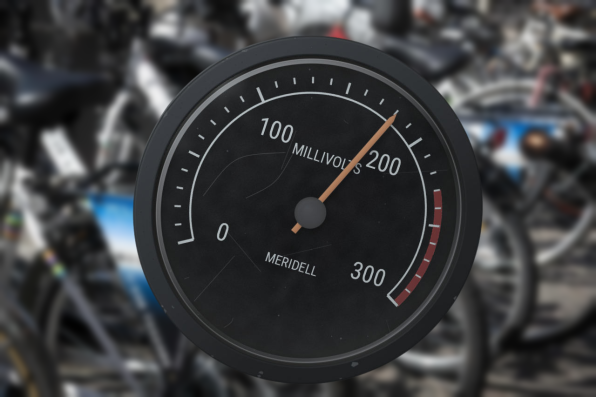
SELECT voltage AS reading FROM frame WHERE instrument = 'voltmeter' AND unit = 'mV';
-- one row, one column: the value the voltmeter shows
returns 180 mV
